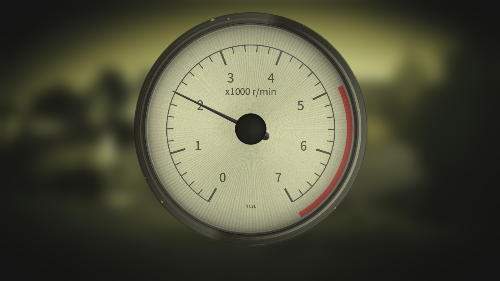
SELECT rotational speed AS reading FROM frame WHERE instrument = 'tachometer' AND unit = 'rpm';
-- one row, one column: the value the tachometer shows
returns 2000 rpm
